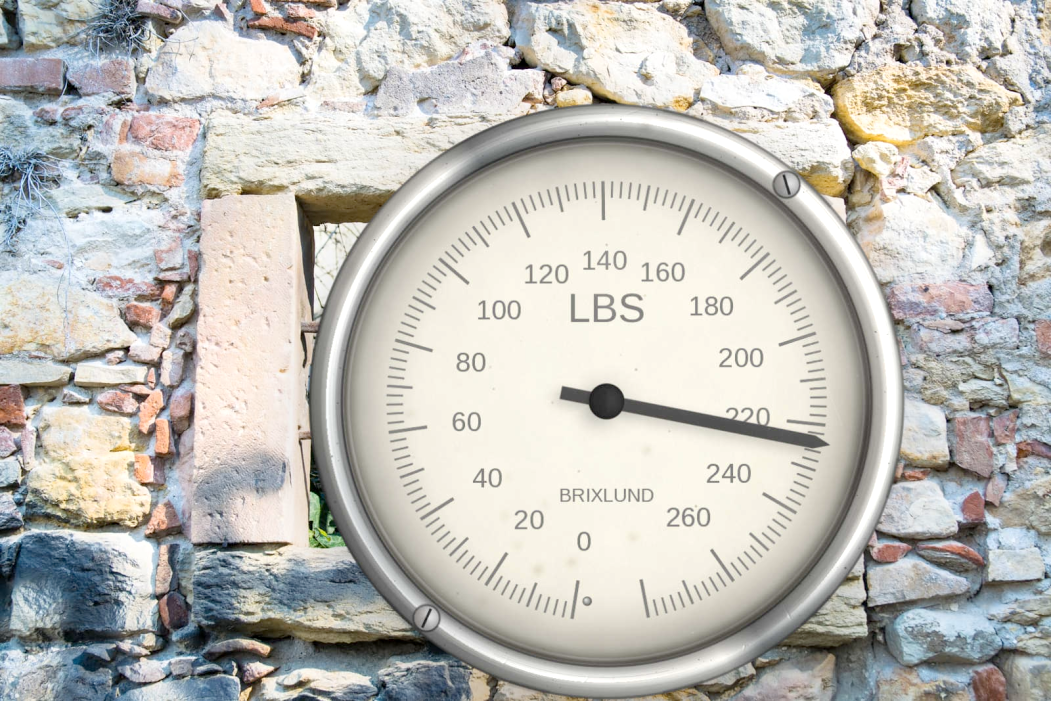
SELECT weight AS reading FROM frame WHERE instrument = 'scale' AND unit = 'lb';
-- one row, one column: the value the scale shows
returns 224 lb
